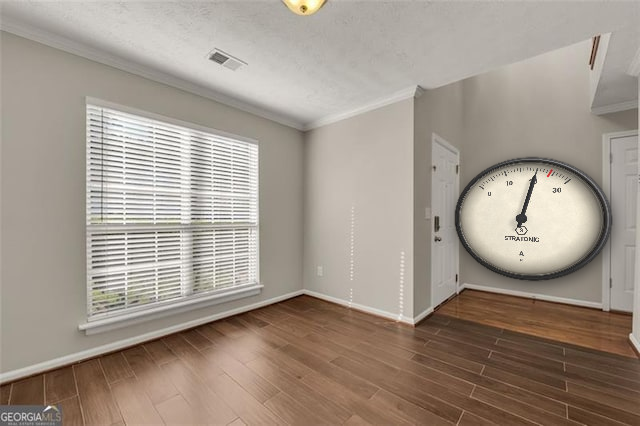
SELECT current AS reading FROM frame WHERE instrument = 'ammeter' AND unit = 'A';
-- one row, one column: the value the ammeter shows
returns 20 A
